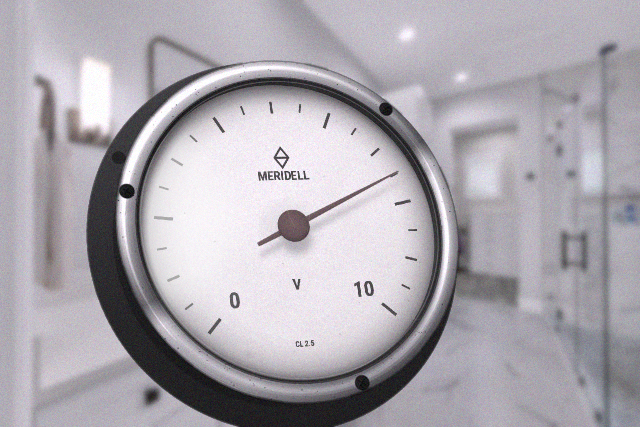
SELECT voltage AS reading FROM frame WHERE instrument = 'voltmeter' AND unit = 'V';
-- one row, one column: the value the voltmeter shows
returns 7.5 V
